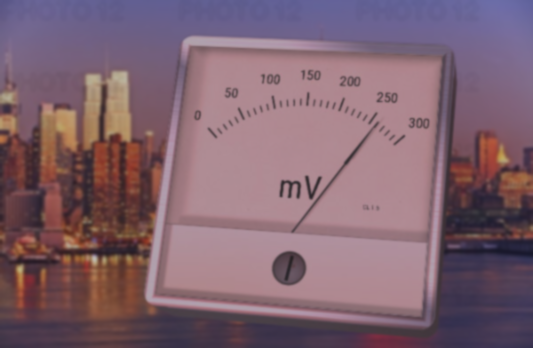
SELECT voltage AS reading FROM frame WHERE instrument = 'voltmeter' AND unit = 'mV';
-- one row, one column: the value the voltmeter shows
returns 260 mV
